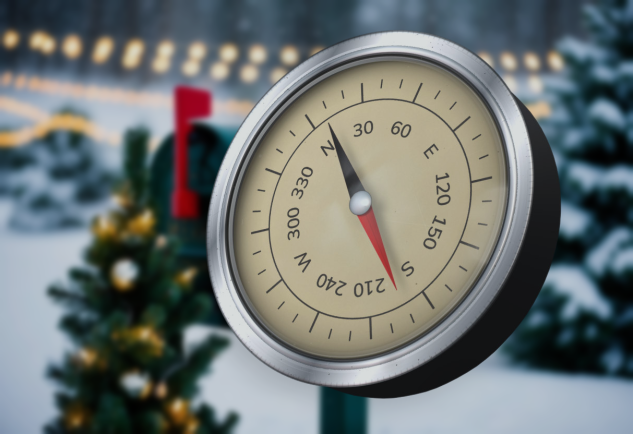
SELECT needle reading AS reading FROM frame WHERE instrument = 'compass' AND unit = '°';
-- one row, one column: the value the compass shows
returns 190 °
